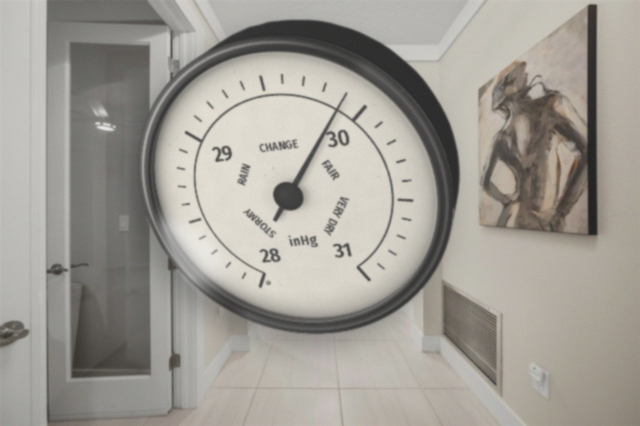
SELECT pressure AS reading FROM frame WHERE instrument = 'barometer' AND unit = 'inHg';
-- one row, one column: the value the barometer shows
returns 29.9 inHg
